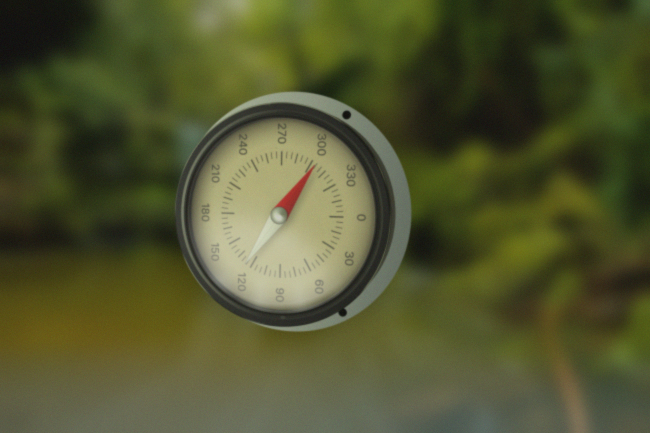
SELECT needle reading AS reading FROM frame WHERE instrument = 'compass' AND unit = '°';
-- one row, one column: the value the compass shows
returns 305 °
